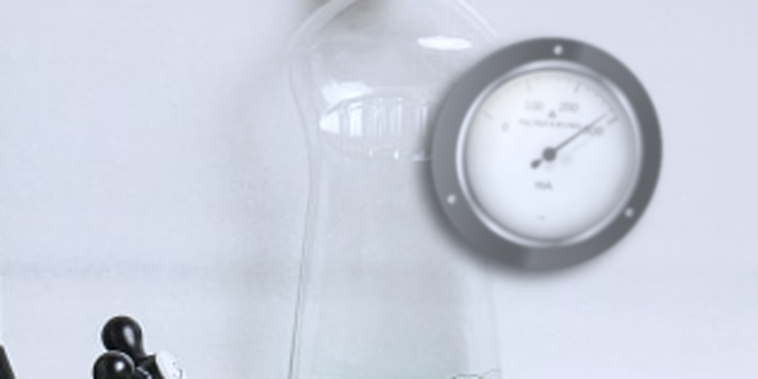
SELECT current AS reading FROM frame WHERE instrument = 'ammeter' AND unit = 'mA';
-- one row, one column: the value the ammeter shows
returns 280 mA
